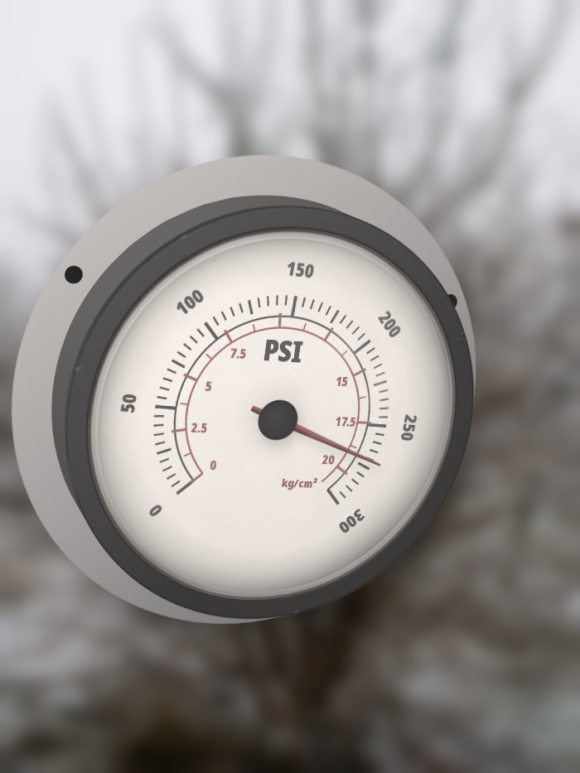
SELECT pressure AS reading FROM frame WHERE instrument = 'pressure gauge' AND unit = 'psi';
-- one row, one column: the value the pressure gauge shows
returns 270 psi
